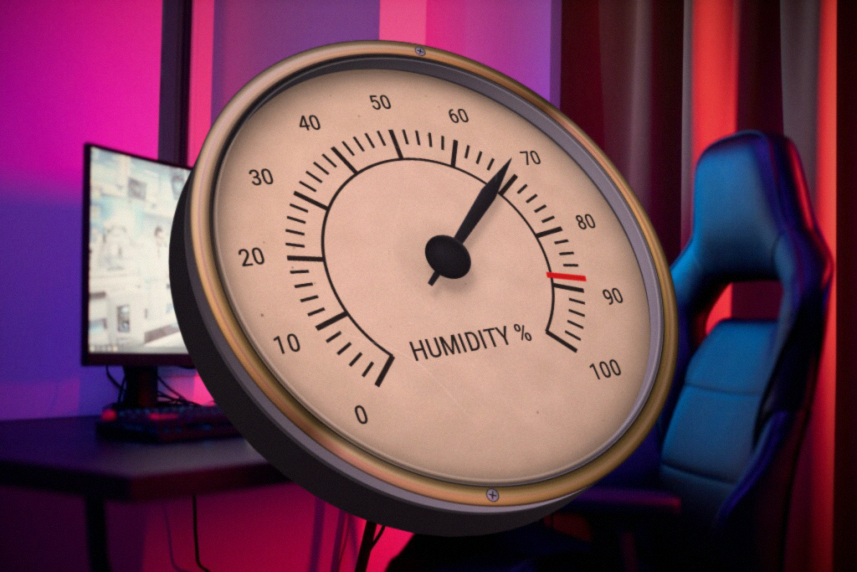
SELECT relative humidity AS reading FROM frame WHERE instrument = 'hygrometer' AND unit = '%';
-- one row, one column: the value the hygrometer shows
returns 68 %
